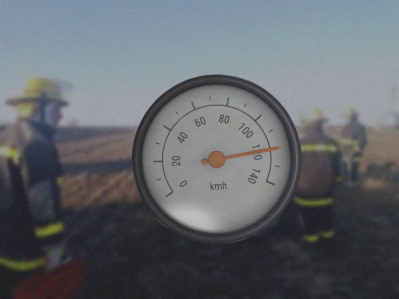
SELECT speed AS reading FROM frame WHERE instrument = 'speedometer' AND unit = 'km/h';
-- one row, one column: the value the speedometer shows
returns 120 km/h
